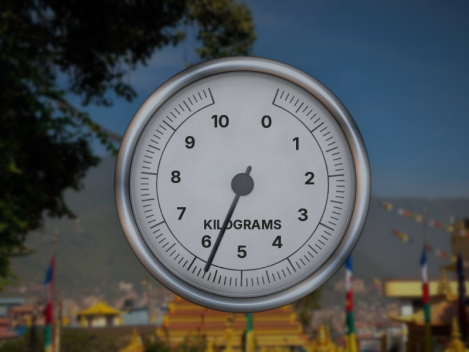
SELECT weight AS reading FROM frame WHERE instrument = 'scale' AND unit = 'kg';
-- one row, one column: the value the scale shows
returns 5.7 kg
